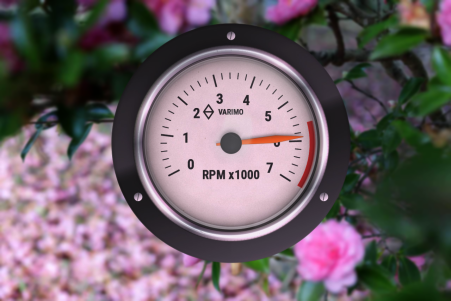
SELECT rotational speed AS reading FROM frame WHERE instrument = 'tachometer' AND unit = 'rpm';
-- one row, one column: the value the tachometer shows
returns 5900 rpm
